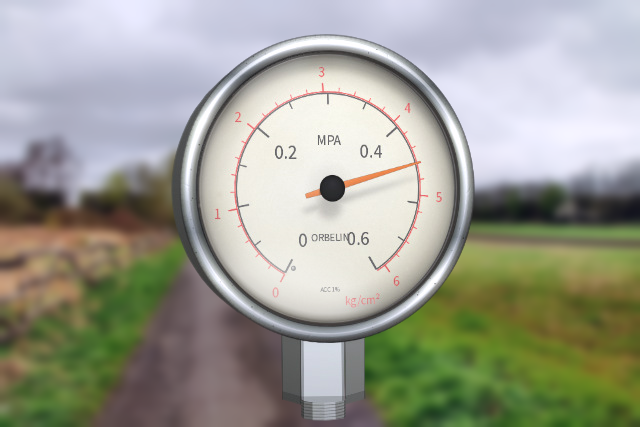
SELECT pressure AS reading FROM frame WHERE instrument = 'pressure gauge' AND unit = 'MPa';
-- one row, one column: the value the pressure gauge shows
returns 0.45 MPa
